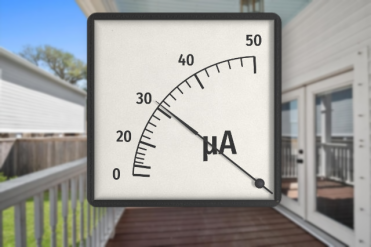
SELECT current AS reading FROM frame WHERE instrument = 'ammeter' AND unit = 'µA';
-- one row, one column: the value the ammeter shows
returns 31 µA
